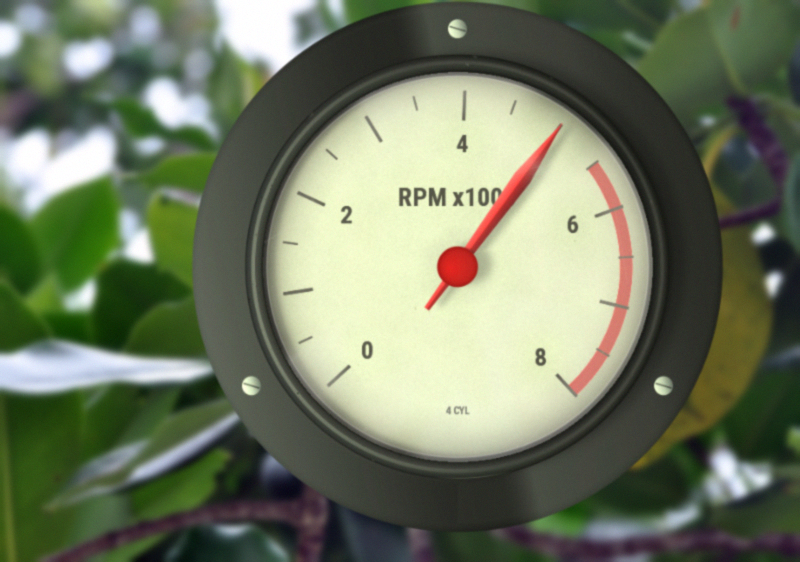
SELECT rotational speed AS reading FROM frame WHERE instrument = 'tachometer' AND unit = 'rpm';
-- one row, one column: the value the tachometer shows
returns 5000 rpm
